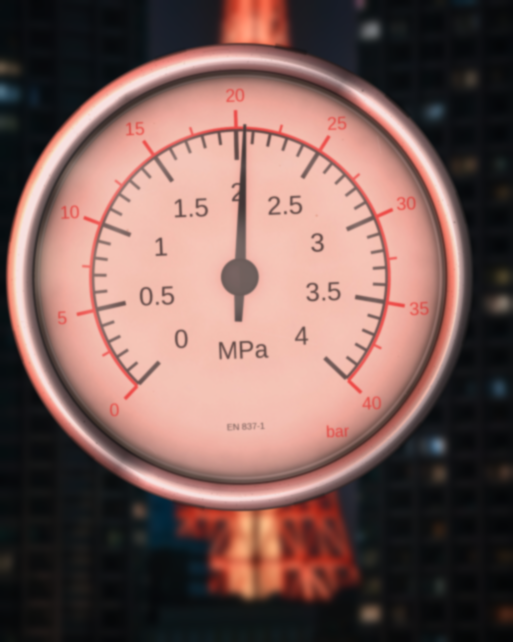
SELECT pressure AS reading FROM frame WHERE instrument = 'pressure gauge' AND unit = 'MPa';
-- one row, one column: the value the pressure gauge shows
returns 2.05 MPa
